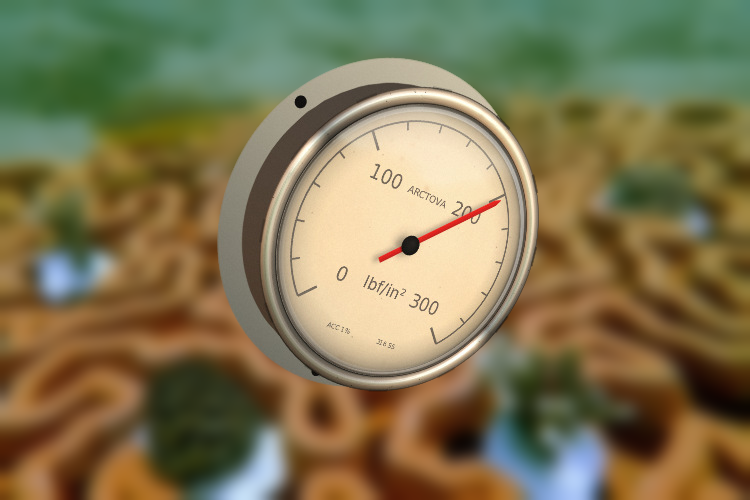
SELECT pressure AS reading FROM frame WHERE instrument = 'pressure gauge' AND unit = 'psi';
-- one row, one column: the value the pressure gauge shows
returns 200 psi
